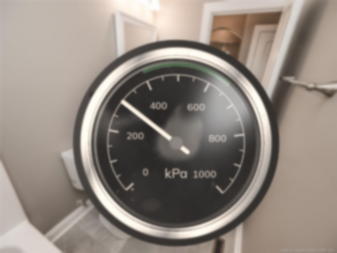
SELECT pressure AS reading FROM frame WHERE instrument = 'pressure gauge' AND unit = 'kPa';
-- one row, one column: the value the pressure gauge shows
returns 300 kPa
